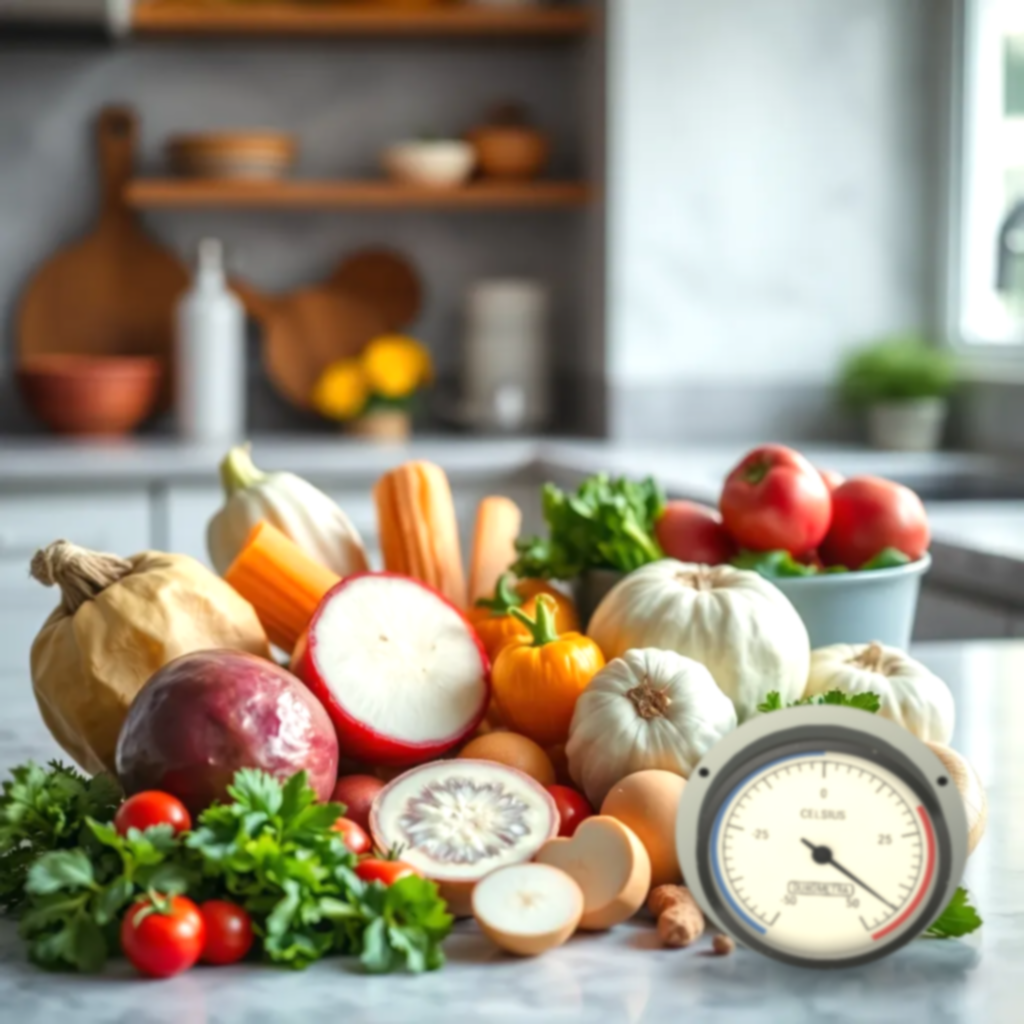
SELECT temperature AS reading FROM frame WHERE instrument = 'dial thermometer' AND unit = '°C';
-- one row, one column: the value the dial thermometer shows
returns 42.5 °C
